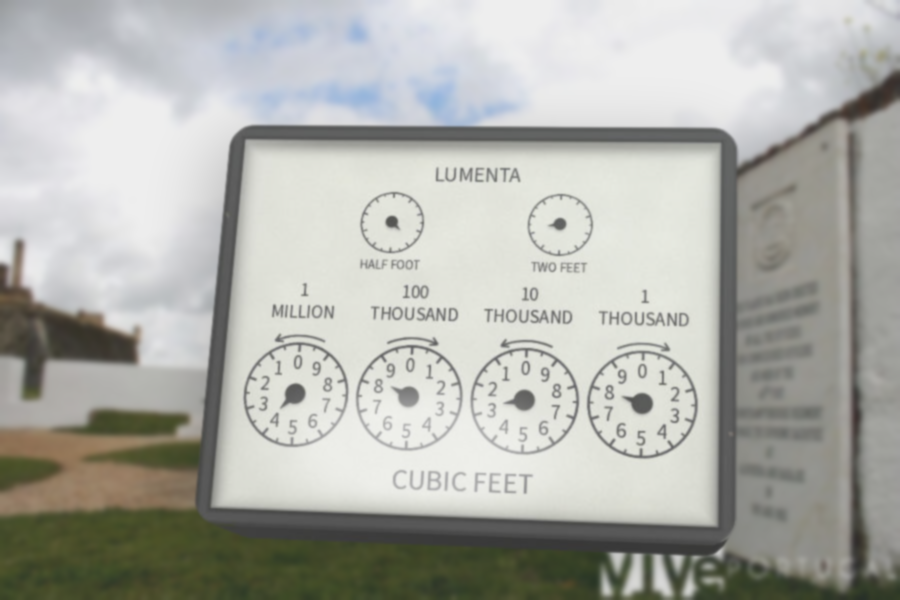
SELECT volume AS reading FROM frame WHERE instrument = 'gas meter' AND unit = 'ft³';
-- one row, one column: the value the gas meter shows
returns 382800 ft³
